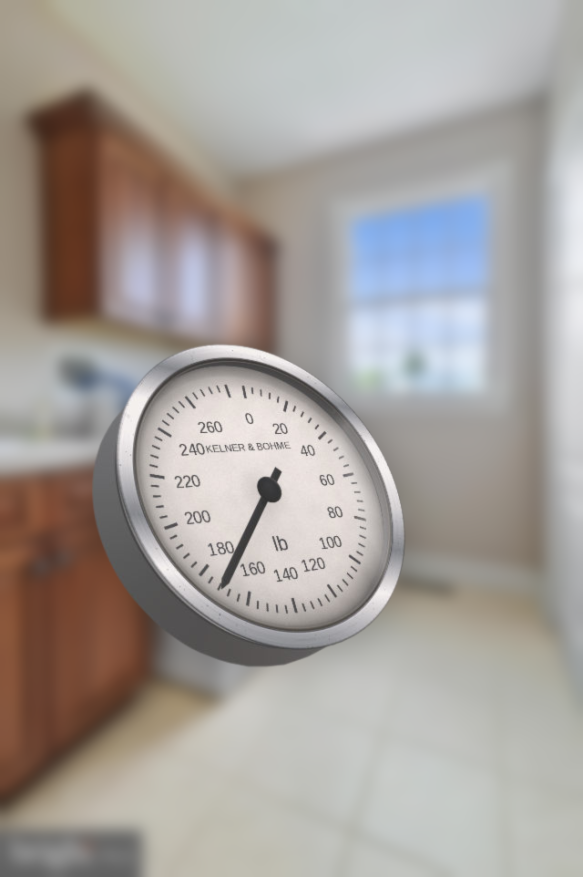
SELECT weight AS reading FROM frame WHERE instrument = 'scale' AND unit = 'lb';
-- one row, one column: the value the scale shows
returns 172 lb
